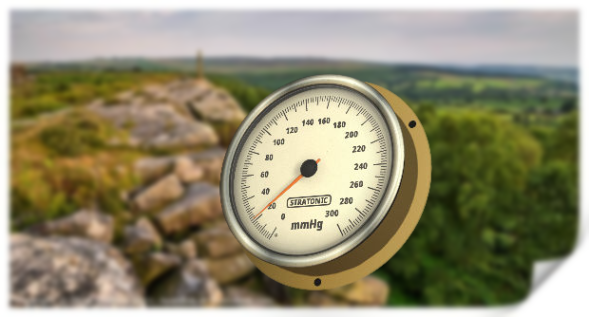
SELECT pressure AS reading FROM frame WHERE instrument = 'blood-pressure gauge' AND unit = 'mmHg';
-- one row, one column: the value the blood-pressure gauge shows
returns 20 mmHg
